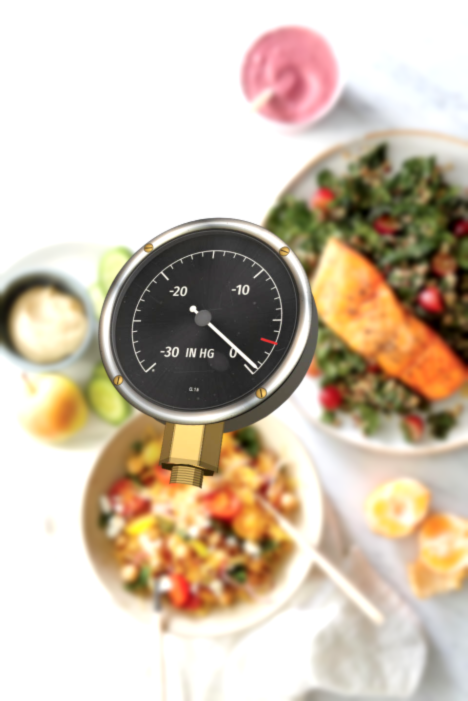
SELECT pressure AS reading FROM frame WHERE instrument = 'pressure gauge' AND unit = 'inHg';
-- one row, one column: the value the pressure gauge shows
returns -0.5 inHg
